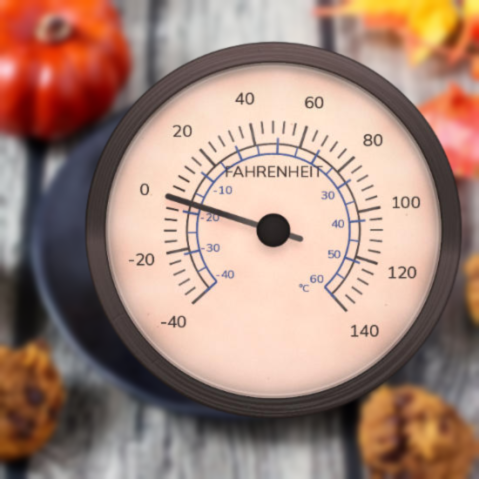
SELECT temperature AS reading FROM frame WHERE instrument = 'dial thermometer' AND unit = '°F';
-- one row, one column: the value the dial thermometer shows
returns 0 °F
